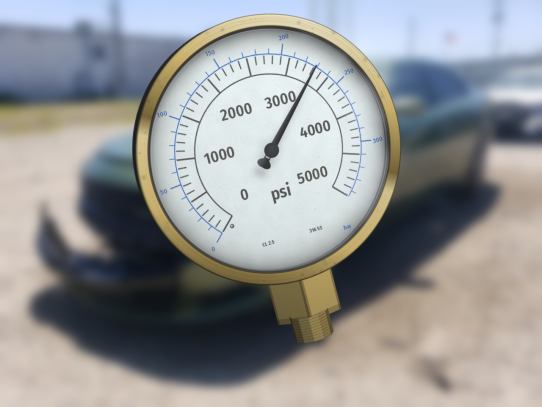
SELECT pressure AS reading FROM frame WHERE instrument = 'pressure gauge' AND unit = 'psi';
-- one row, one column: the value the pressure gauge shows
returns 3300 psi
